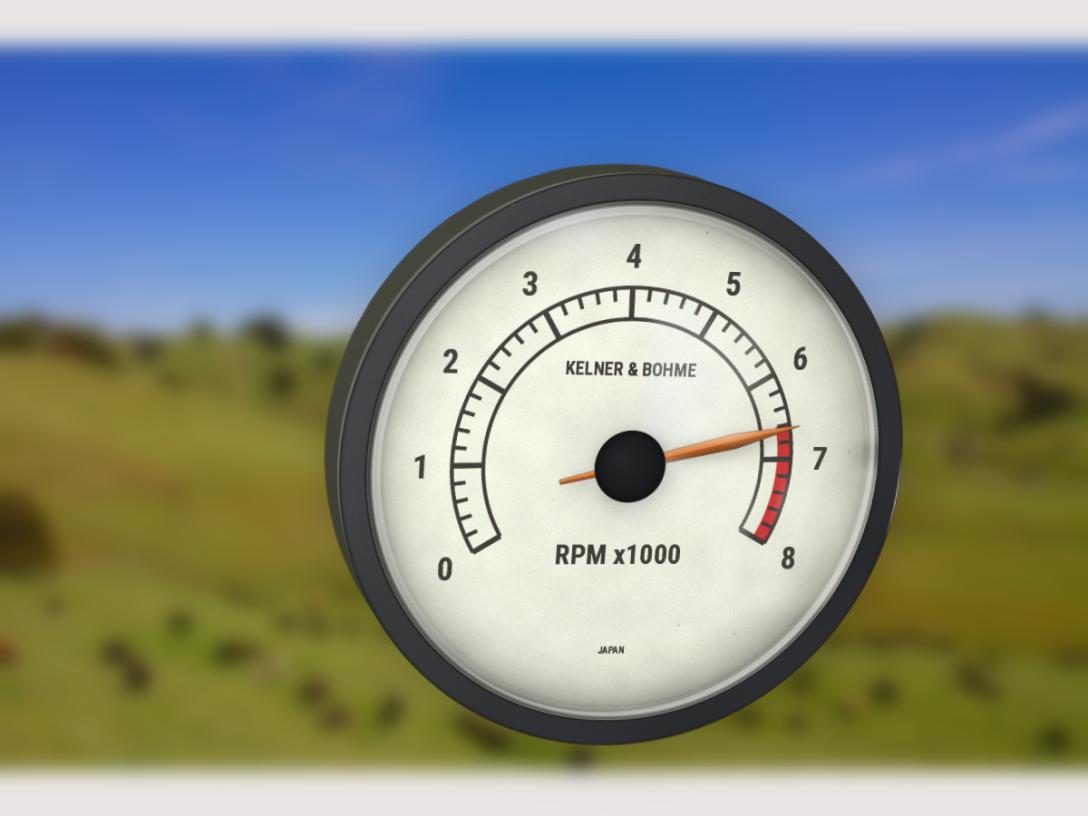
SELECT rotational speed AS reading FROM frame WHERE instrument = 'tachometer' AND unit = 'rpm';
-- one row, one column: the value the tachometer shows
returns 6600 rpm
